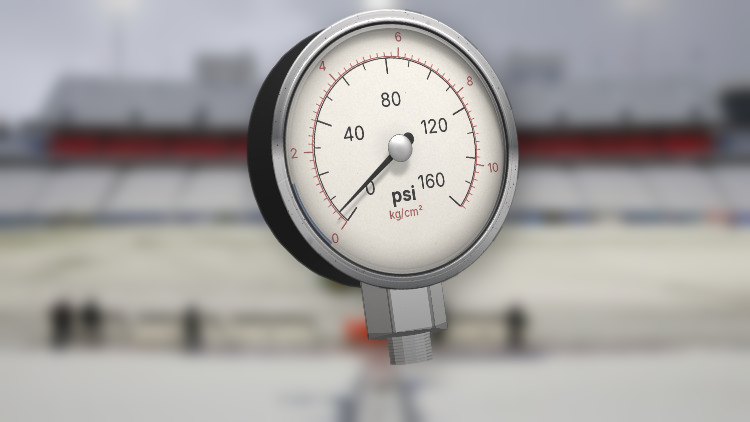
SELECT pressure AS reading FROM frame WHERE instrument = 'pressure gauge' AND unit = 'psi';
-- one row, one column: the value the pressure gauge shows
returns 5 psi
